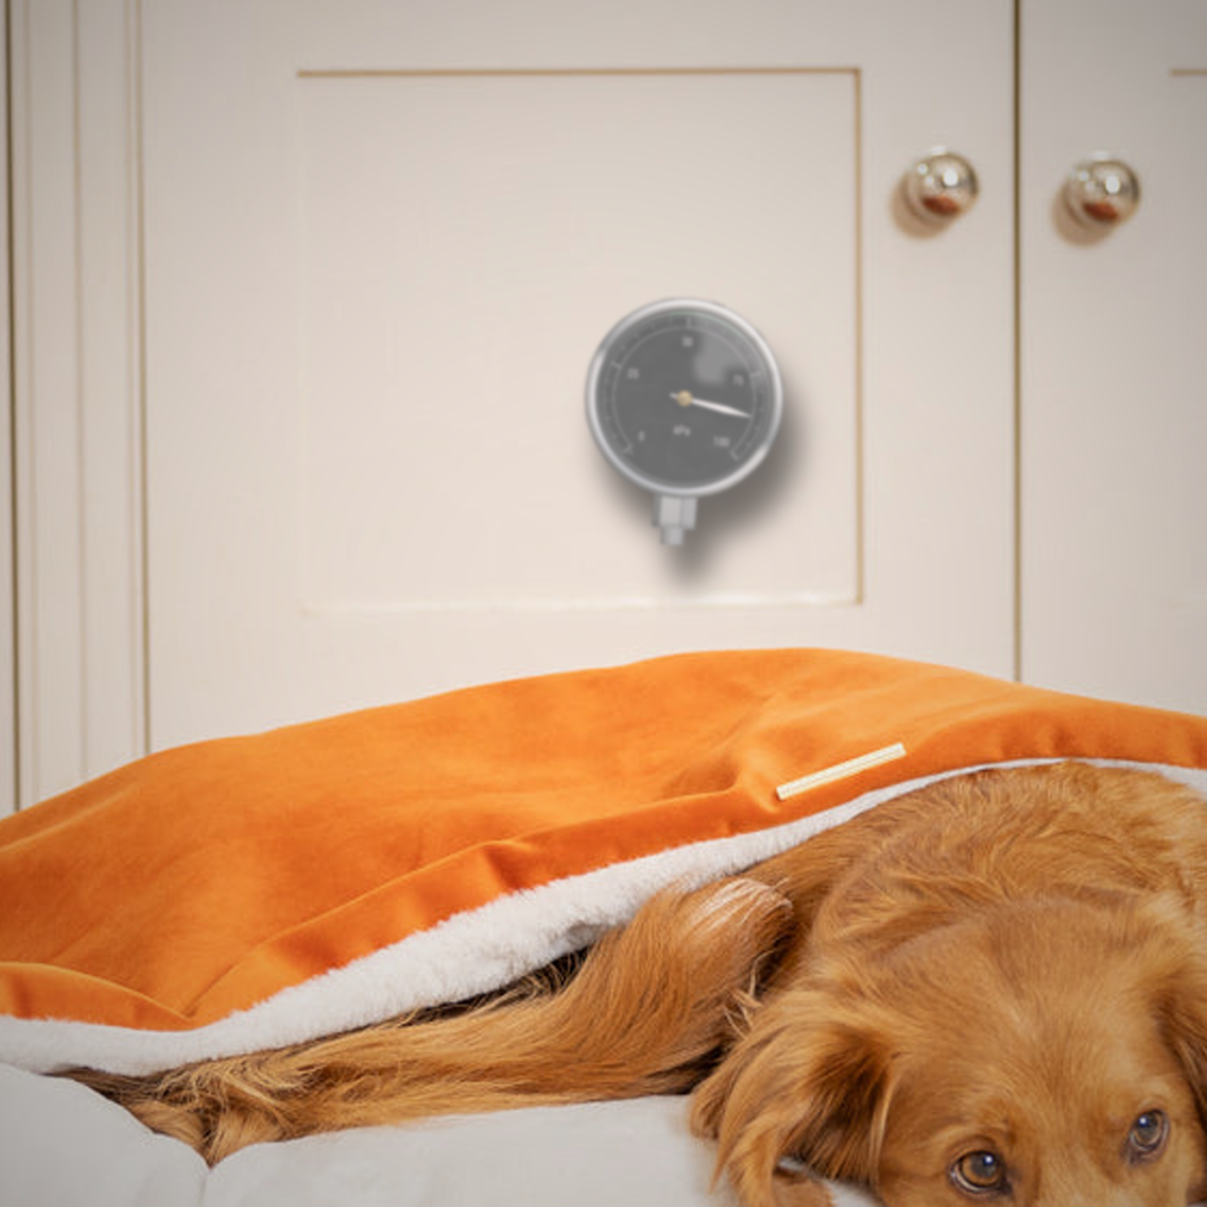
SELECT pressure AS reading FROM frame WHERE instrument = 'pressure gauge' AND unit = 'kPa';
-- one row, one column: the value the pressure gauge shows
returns 87.5 kPa
